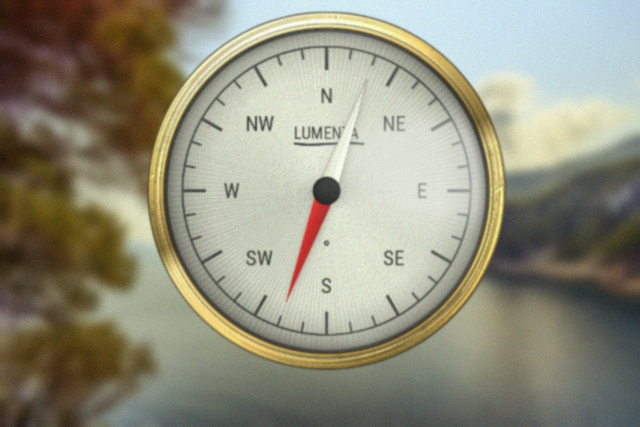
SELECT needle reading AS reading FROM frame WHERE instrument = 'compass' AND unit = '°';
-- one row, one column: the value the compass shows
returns 200 °
